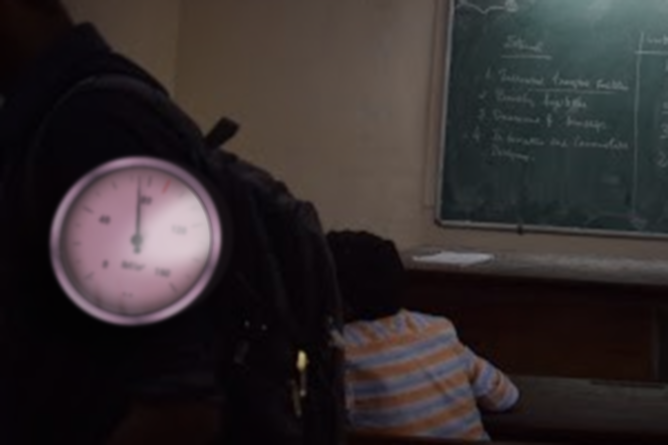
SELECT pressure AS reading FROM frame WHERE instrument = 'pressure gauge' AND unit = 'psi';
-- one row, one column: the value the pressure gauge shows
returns 75 psi
